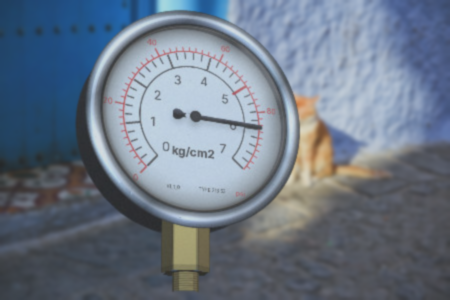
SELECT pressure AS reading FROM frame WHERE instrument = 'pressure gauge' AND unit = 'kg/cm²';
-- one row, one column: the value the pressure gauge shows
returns 6 kg/cm²
